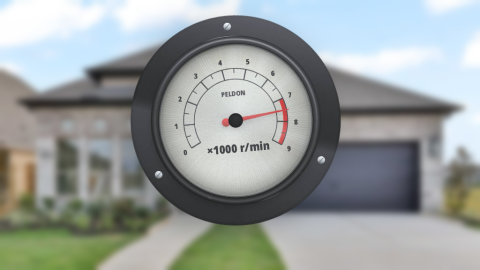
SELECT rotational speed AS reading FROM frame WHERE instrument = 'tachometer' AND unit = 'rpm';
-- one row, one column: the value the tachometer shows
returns 7500 rpm
